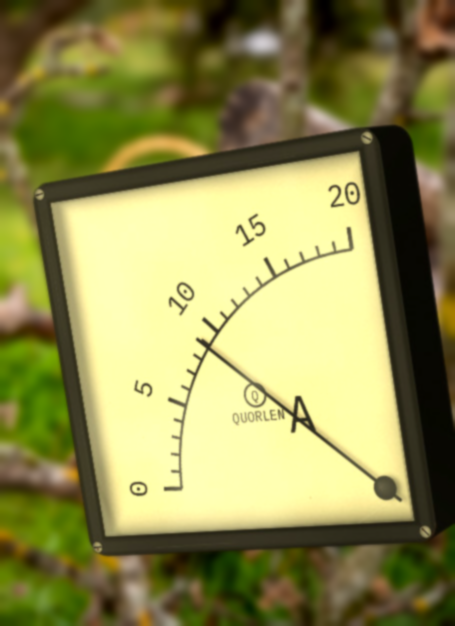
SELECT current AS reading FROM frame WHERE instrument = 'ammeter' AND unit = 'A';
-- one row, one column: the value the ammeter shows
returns 9 A
